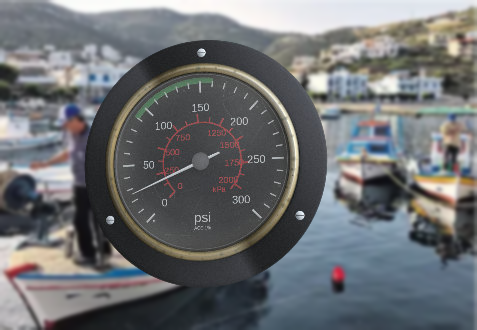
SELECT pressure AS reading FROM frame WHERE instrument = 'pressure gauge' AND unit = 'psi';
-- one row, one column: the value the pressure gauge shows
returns 25 psi
